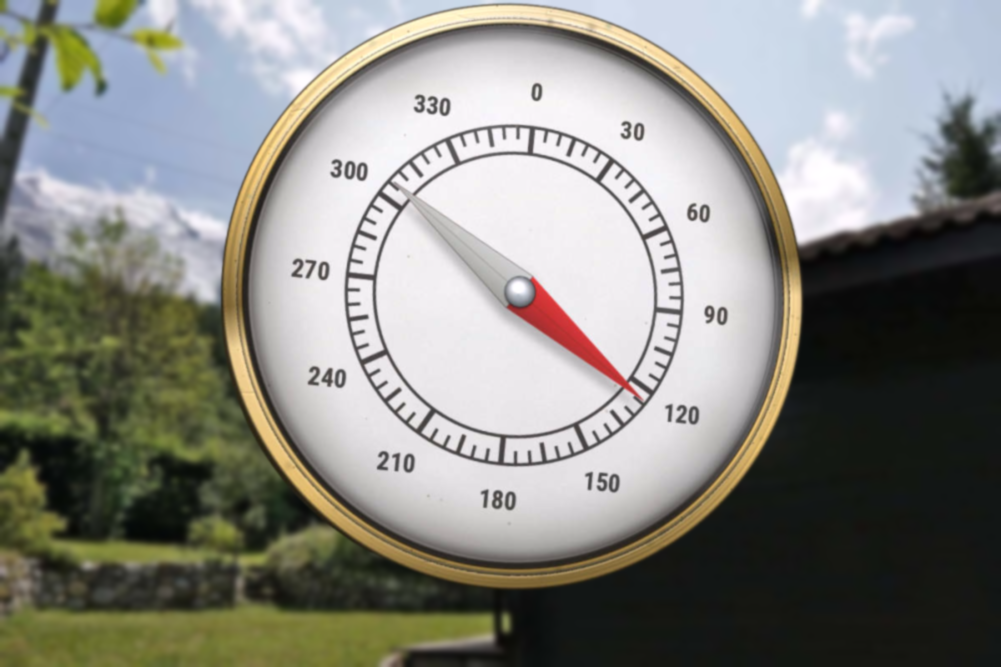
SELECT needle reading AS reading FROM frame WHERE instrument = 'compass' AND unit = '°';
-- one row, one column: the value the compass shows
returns 125 °
